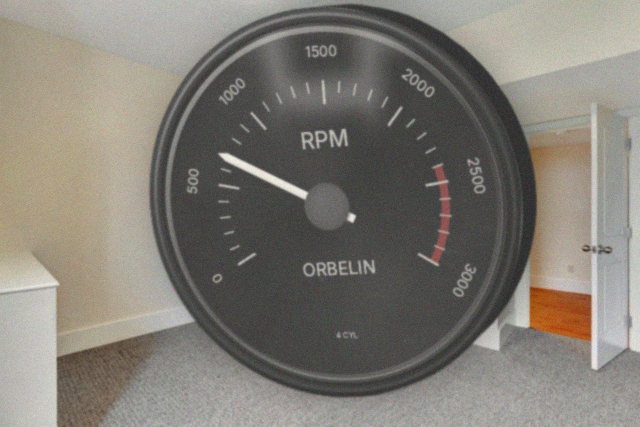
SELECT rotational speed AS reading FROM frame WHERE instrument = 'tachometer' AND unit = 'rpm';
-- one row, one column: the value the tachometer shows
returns 700 rpm
